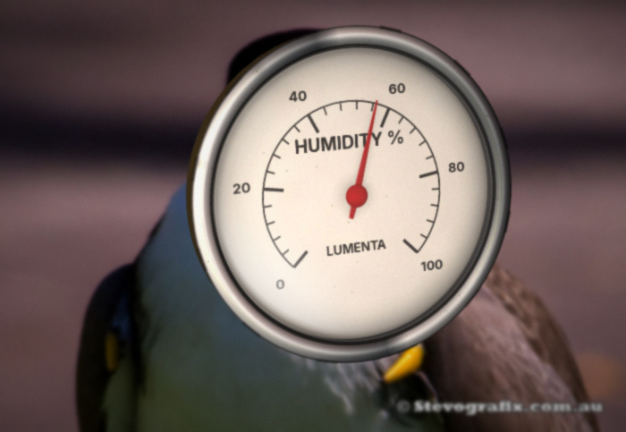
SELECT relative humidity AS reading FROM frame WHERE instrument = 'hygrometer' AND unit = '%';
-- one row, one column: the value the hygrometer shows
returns 56 %
